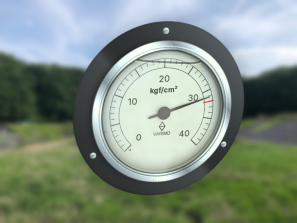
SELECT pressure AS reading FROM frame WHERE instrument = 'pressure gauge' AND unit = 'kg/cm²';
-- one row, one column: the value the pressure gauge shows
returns 31 kg/cm²
